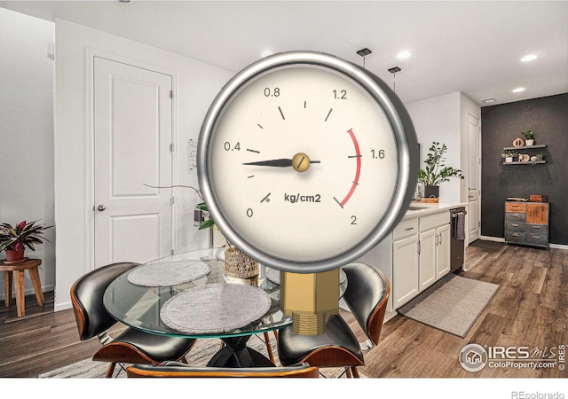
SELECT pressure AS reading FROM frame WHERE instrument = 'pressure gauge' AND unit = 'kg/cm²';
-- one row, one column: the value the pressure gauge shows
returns 0.3 kg/cm²
